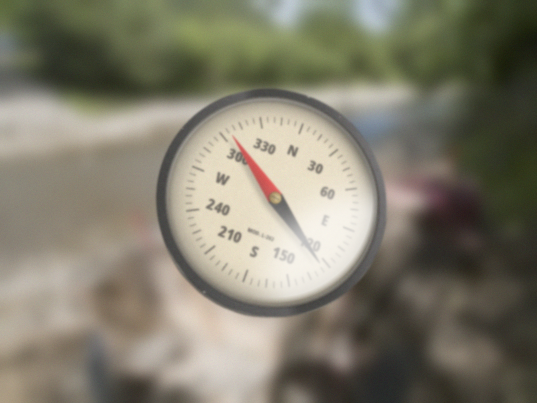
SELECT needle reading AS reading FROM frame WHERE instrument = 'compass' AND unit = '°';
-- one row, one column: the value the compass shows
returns 305 °
